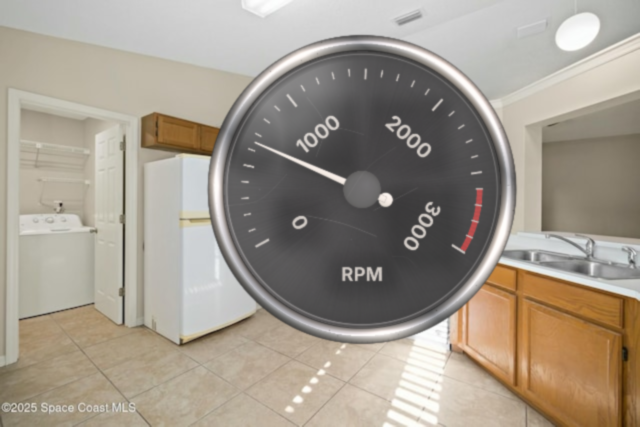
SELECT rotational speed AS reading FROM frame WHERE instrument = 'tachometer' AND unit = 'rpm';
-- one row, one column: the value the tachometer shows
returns 650 rpm
